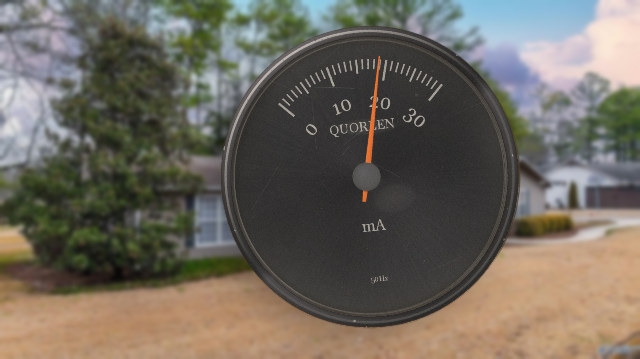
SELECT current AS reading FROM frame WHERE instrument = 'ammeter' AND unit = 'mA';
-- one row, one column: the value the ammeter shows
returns 19 mA
